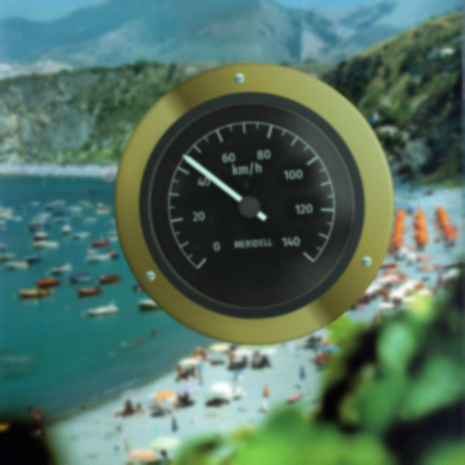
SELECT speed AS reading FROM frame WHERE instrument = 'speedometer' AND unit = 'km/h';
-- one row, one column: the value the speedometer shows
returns 45 km/h
